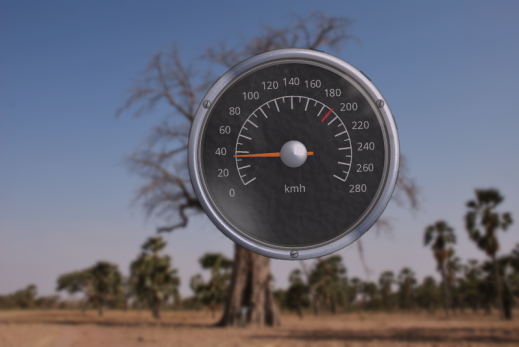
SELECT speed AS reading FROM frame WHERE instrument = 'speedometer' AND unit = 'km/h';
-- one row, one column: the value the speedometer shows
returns 35 km/h
